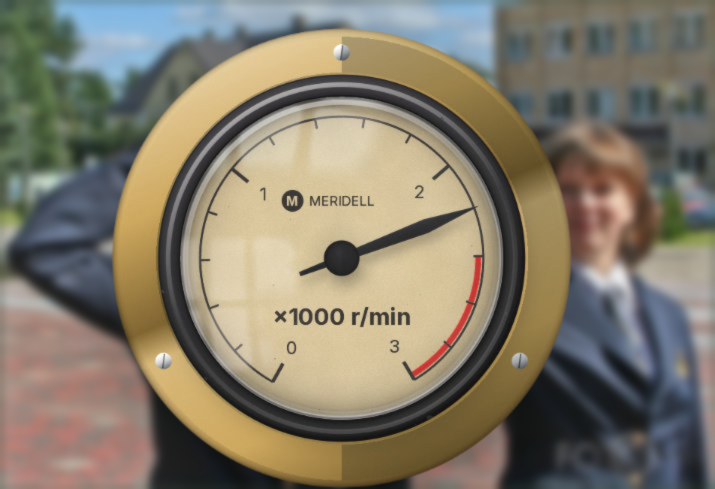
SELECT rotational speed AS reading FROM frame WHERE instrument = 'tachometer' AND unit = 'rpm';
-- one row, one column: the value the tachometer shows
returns 2200 rpm
